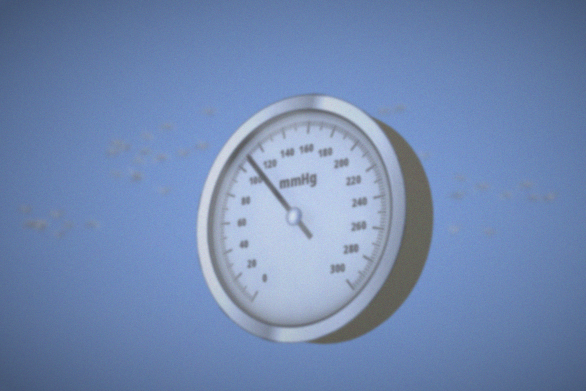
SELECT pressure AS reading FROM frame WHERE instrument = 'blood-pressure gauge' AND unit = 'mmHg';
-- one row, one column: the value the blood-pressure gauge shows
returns 110 mmHg
